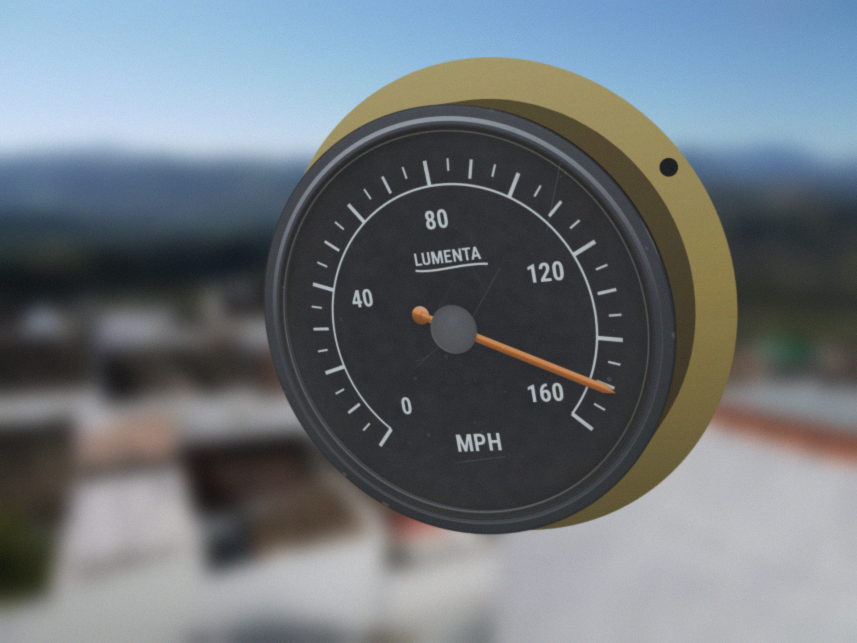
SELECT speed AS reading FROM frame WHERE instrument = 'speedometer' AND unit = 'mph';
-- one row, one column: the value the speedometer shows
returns 150 mph
